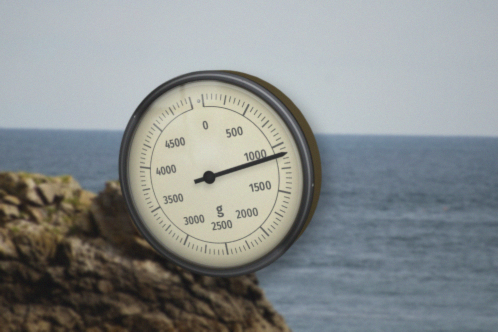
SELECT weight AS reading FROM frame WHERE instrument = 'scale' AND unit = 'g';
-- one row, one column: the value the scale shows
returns 1100 g
